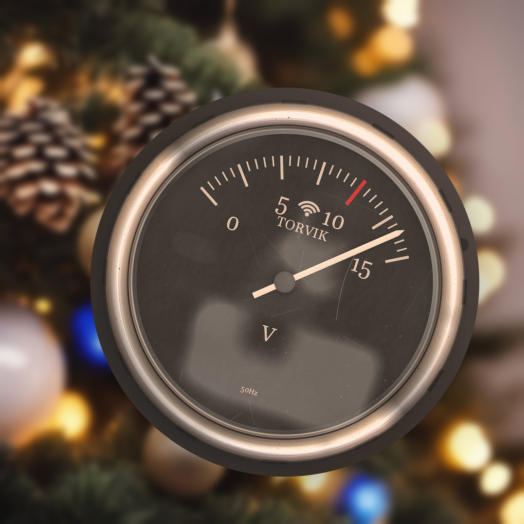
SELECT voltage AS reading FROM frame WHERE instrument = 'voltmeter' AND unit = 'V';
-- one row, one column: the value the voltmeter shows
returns 13.5 V
